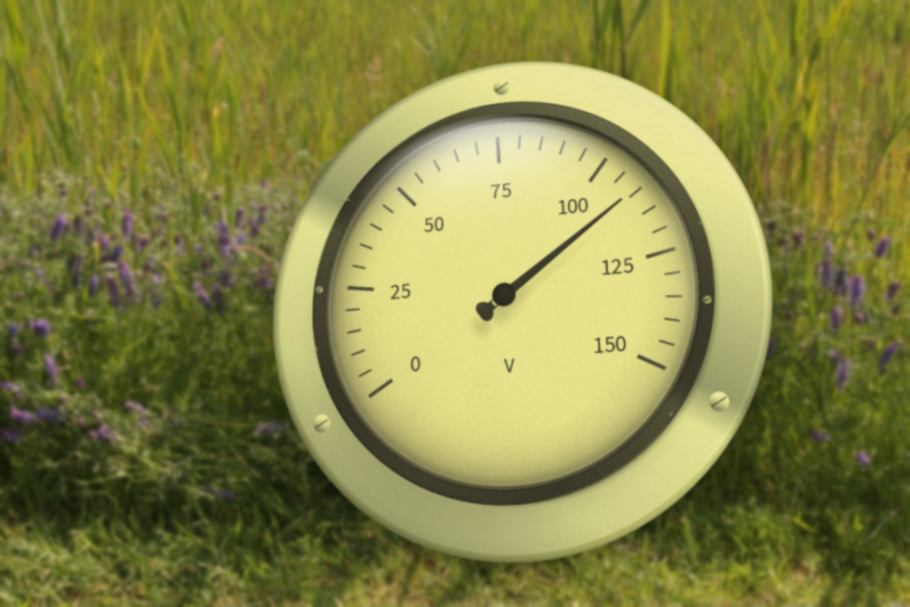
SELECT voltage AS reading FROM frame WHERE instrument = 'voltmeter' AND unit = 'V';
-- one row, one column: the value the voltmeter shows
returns 110 V
